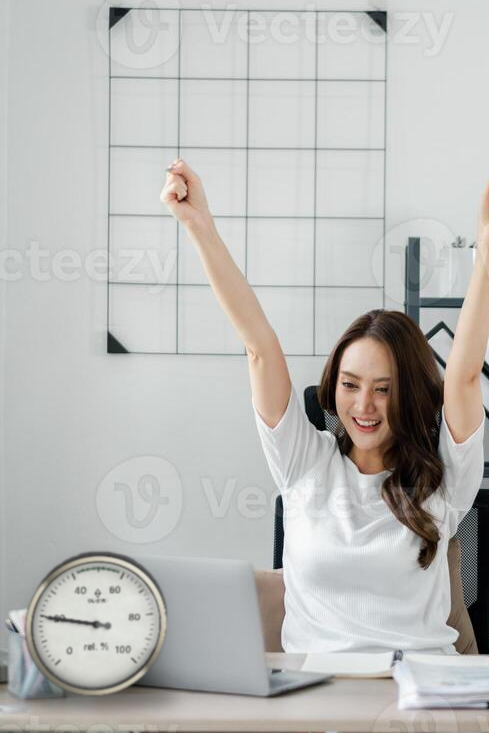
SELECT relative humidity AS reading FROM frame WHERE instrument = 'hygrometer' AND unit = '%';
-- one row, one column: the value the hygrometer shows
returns 20 %
